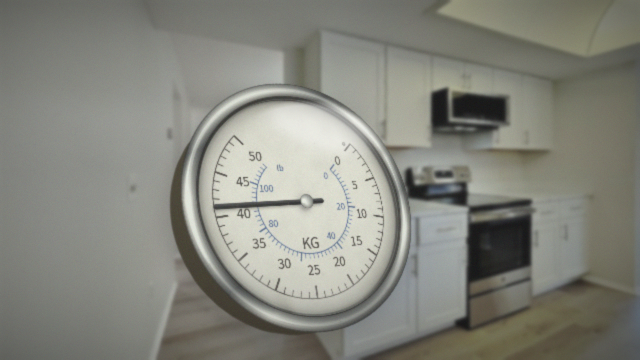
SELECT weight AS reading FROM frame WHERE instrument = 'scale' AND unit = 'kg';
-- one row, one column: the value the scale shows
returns 41 kg
